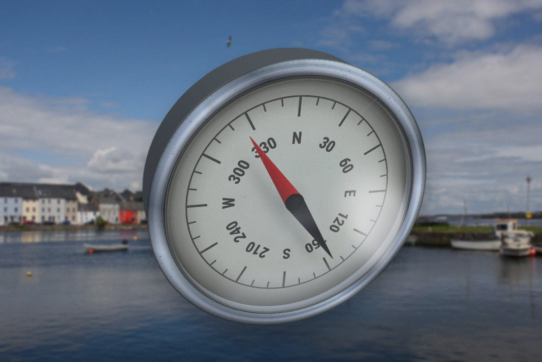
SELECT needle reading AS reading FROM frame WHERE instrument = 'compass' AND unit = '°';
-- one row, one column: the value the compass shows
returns 325 °
